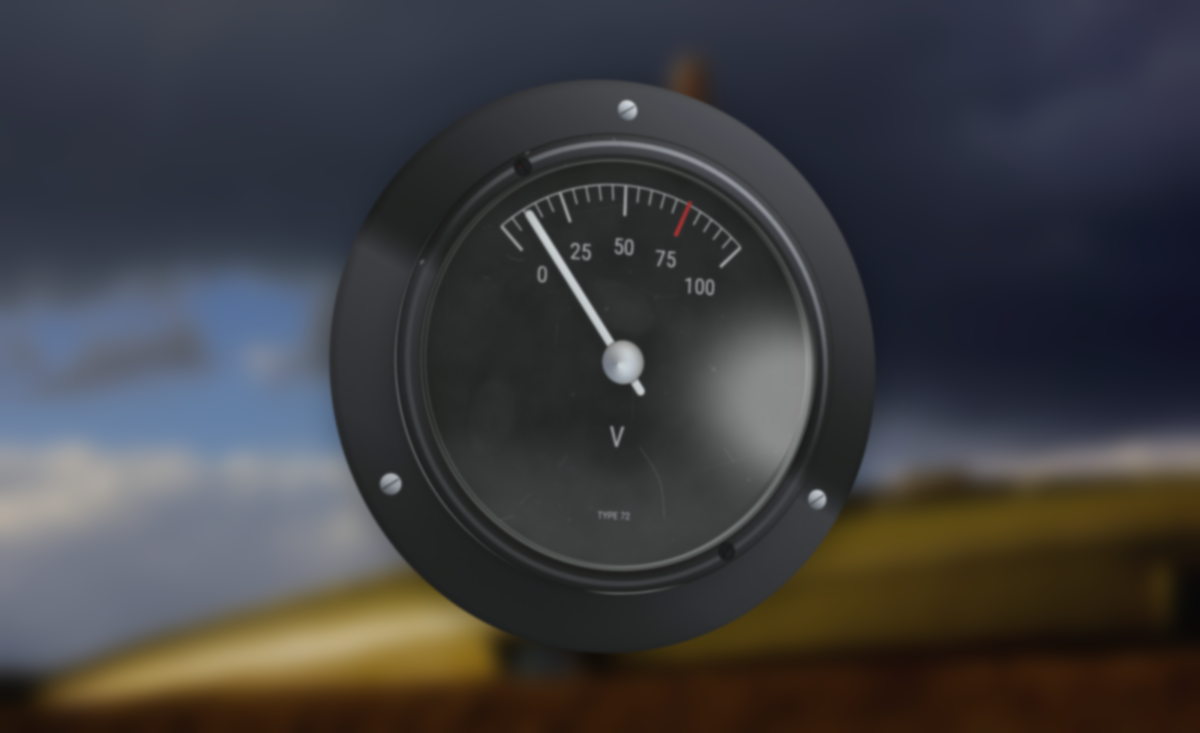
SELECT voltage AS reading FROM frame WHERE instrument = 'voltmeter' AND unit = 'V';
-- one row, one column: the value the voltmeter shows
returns 10 V
